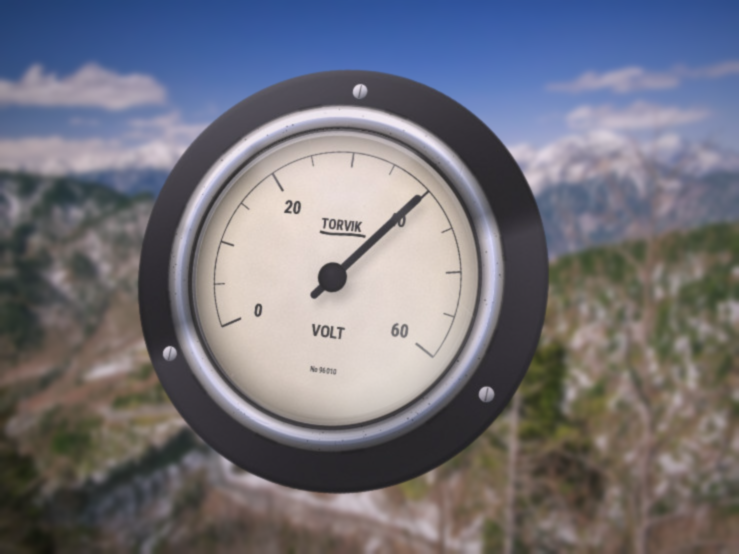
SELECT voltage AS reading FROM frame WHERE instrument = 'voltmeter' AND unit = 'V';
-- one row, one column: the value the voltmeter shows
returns 40 V
